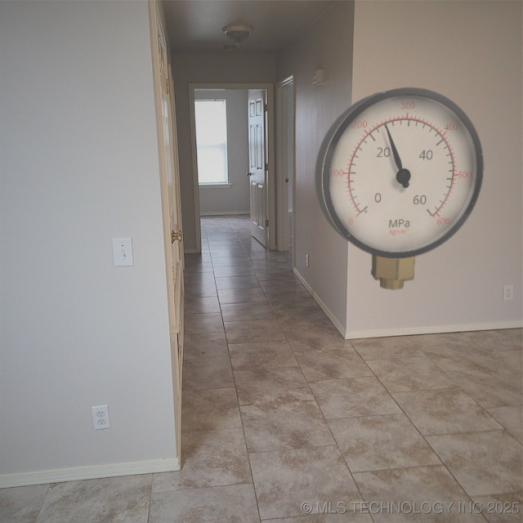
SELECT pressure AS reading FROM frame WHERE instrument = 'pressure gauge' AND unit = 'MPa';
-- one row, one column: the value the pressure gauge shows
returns 24 MPa
